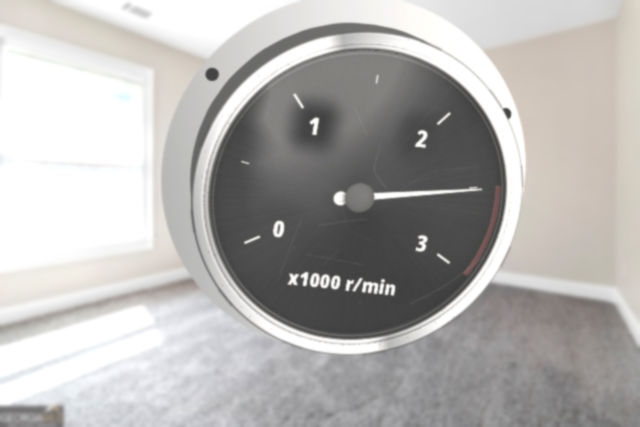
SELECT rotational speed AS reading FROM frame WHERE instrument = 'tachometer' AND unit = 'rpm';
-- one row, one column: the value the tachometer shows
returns 2500 rpm
